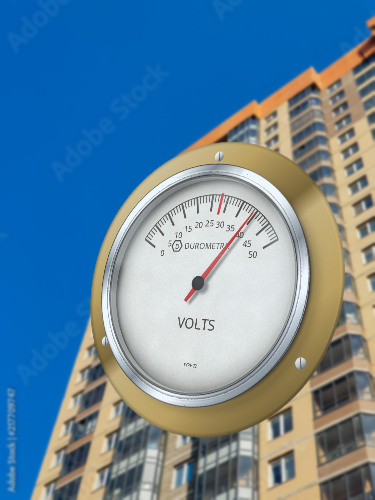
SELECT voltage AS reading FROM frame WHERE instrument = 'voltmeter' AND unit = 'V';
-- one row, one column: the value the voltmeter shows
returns 40 V
